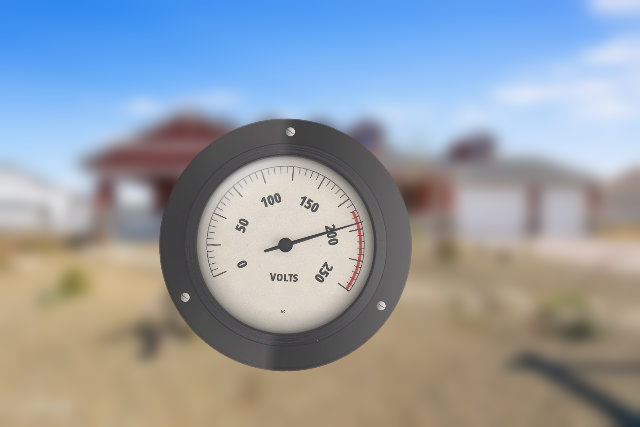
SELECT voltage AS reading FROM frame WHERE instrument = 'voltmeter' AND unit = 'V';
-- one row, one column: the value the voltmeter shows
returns 195 V
